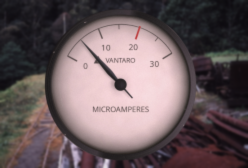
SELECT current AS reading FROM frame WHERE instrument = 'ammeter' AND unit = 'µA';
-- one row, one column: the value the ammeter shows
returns 5 µA
